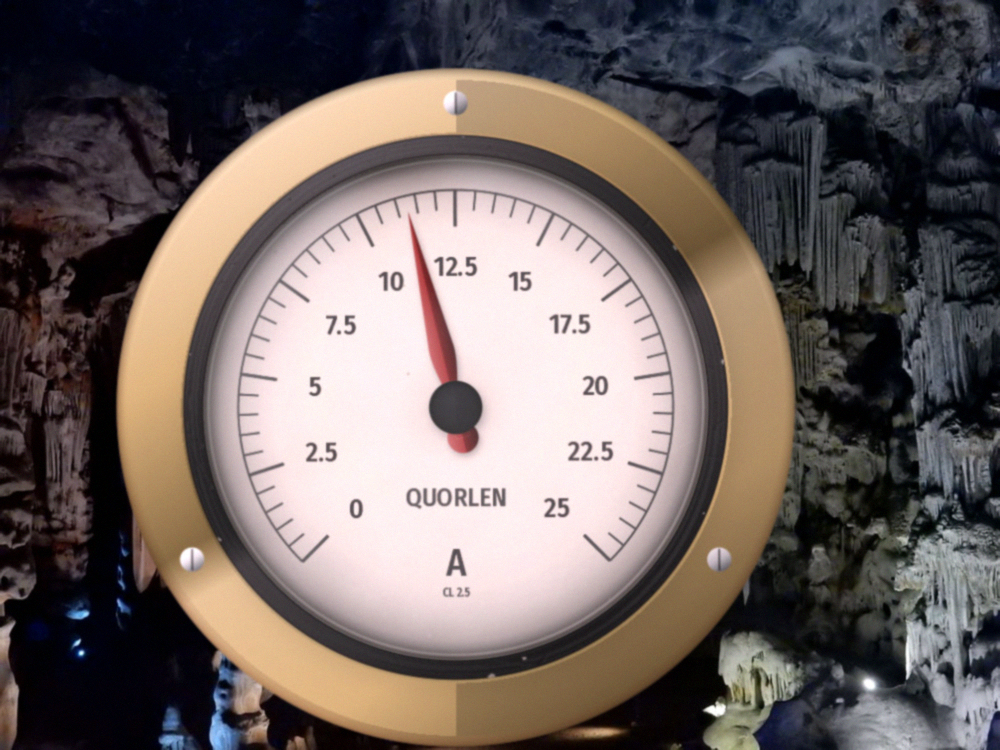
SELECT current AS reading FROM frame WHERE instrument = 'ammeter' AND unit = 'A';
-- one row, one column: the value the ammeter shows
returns 11.25 A
